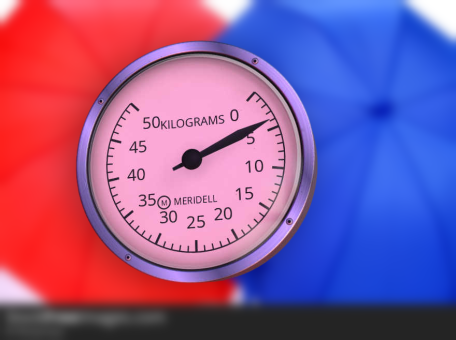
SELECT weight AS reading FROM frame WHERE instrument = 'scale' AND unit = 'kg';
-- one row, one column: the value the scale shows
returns 4 kg
